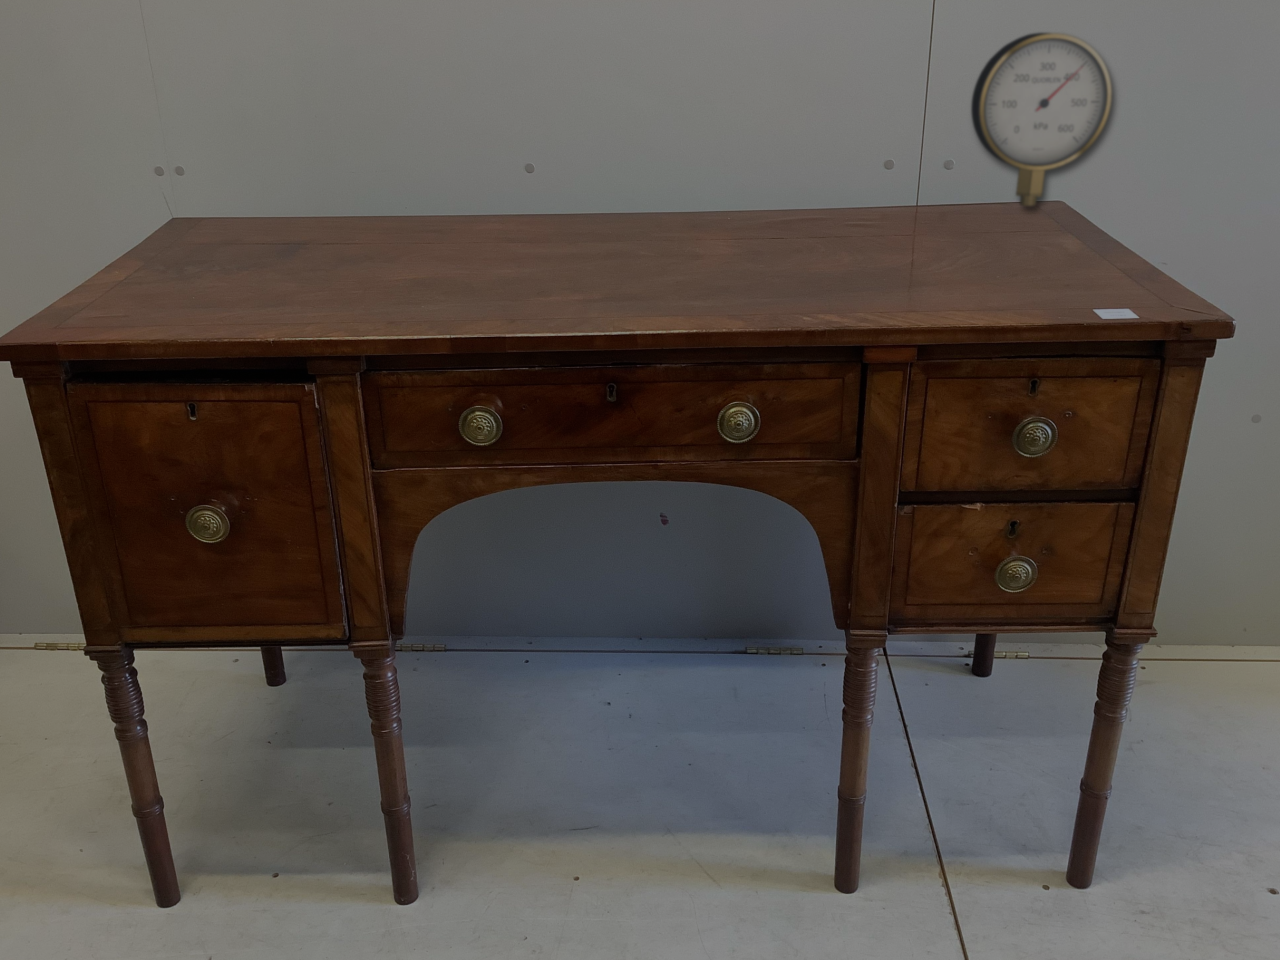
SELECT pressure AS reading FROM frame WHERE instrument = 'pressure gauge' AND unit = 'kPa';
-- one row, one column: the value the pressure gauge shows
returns 400 kPa
